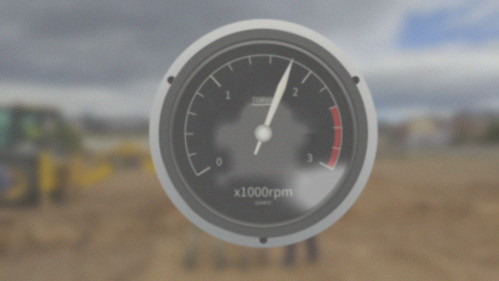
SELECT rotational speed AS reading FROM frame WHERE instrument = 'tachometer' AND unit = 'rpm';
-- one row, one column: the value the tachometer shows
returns 1800 rpm
